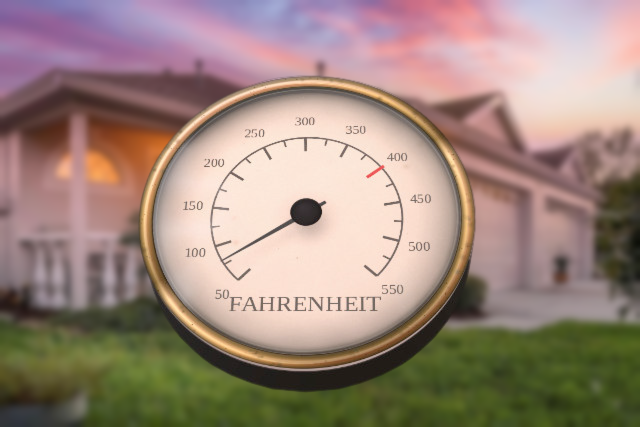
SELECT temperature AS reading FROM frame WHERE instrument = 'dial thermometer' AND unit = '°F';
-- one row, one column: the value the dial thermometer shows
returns 75 °F
